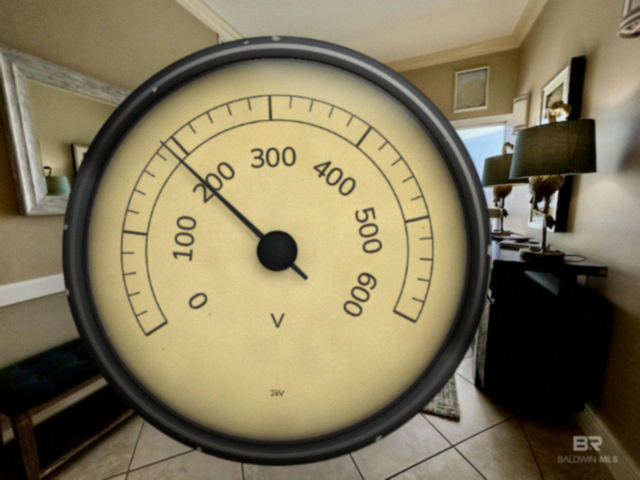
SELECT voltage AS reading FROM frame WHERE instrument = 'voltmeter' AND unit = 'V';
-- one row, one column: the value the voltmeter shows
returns 190 V
